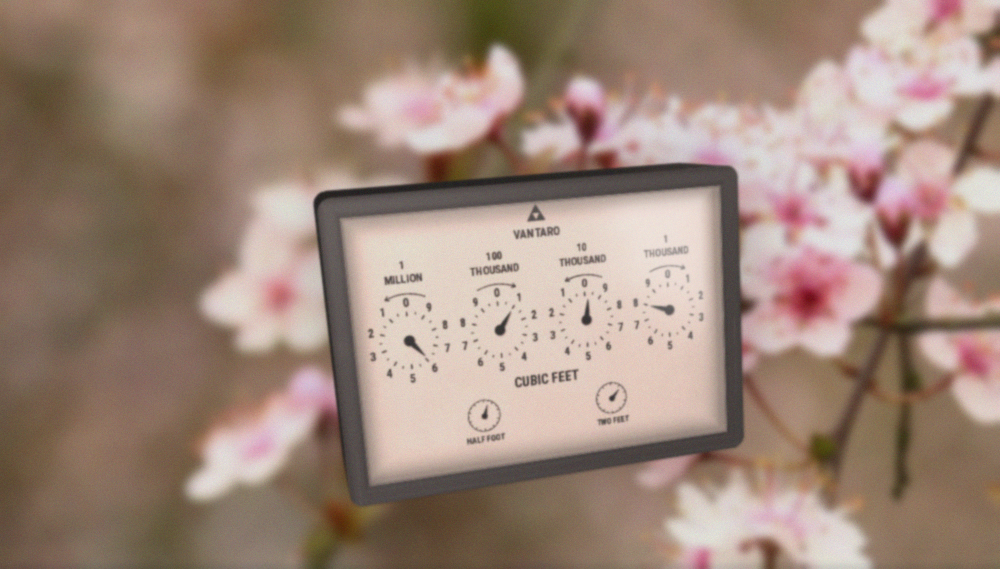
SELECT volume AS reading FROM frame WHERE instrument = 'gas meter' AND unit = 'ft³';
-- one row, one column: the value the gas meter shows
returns 609800 ft³
